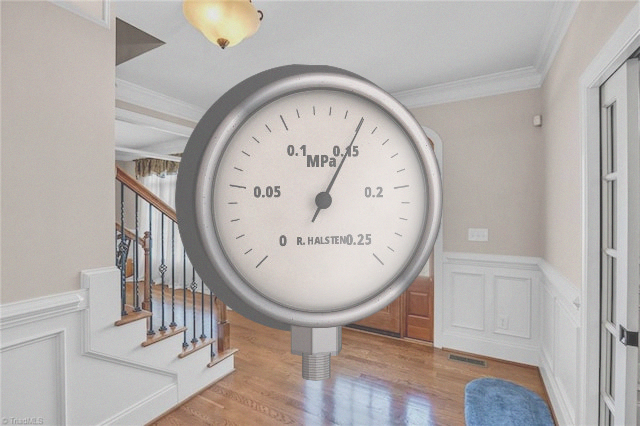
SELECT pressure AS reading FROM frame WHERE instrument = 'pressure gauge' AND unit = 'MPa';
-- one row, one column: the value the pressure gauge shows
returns 0.15 MPa
